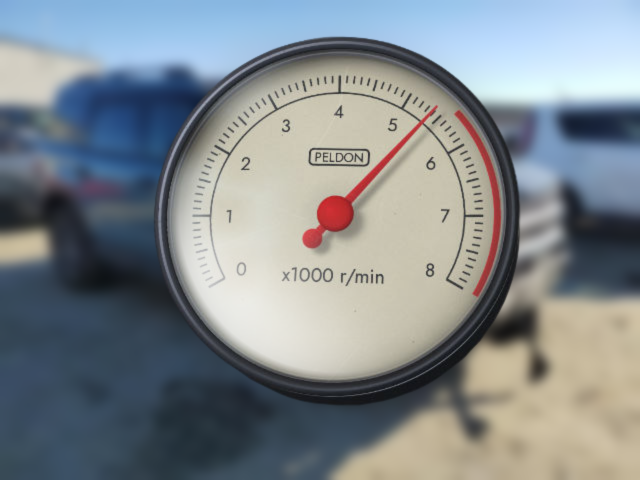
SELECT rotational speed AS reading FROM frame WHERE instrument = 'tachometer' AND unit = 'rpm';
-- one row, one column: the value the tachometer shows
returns 5400 rpm
